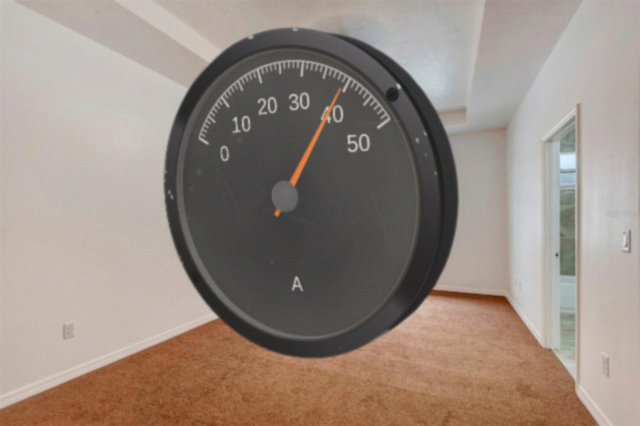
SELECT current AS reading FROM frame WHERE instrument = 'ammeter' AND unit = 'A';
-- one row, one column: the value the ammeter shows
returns 40 A
